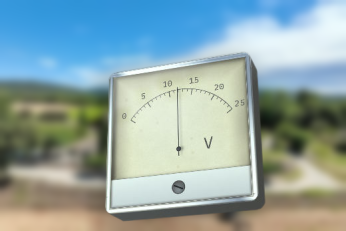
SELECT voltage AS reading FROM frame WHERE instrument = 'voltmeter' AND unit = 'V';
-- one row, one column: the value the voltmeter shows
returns 12 V
